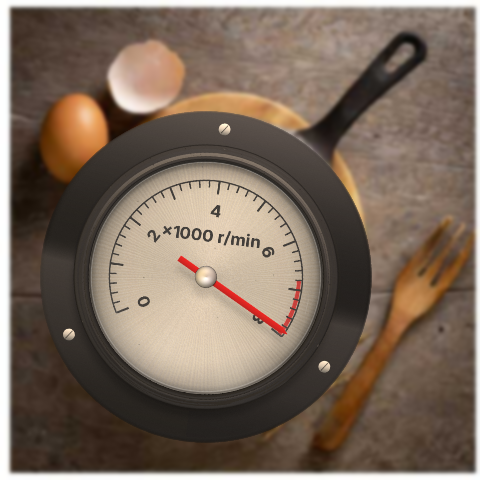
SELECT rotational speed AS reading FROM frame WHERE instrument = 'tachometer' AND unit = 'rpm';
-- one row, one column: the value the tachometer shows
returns 7900 rpm
